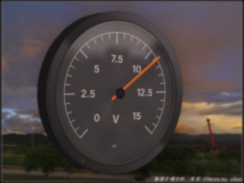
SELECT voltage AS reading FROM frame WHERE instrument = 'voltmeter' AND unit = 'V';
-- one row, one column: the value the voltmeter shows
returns 10.5 V
